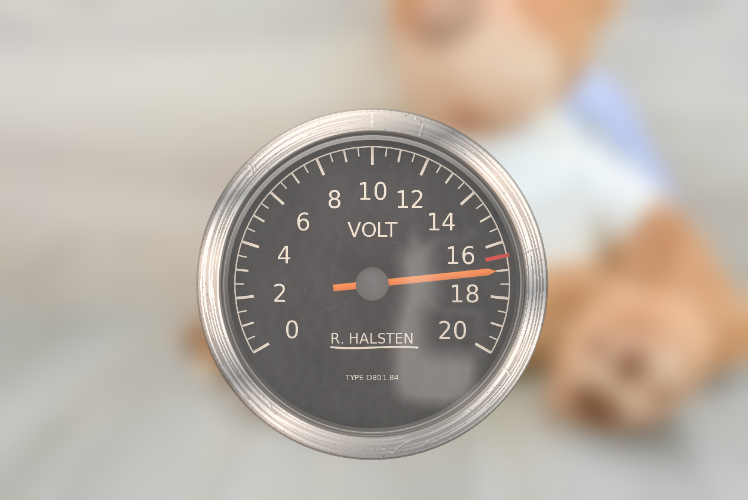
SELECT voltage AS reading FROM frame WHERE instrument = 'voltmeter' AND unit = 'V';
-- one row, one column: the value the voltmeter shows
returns 17 V
